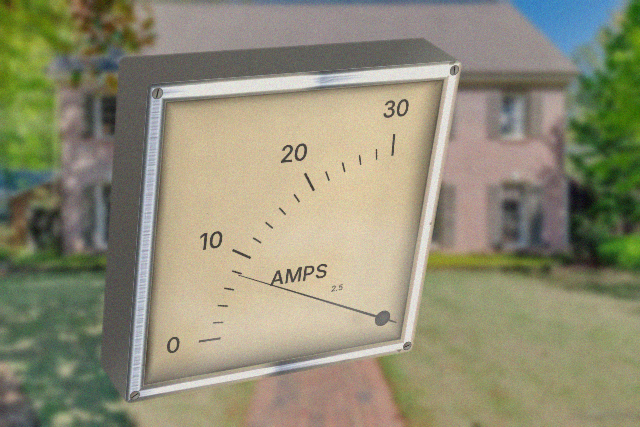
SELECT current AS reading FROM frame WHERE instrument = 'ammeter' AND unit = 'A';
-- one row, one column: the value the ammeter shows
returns 8 A
